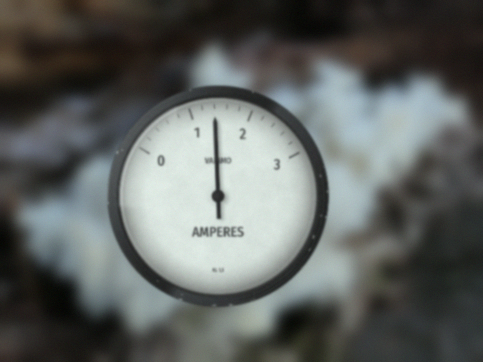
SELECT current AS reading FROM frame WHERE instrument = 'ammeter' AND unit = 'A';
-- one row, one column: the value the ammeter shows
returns 1.4 A
